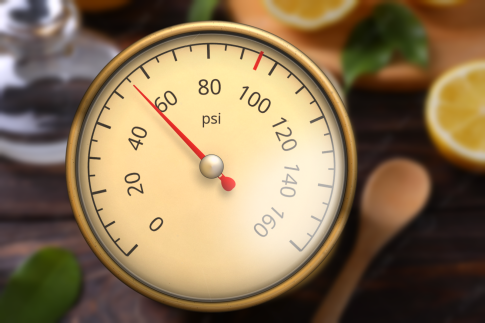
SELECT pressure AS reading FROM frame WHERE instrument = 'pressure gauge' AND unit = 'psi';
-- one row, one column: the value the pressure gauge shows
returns 55 psi
